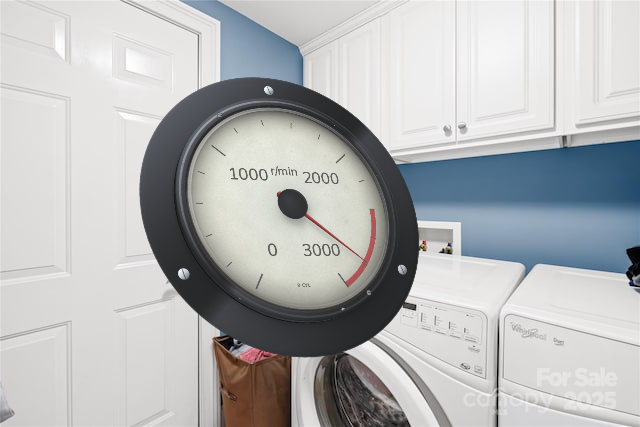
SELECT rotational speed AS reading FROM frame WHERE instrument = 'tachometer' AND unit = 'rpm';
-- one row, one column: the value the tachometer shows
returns 2800 rpm
